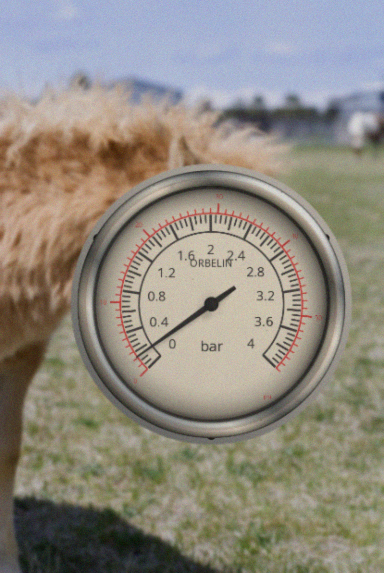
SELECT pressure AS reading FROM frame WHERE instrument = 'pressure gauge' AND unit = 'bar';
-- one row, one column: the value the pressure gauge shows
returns 0.15 bar
